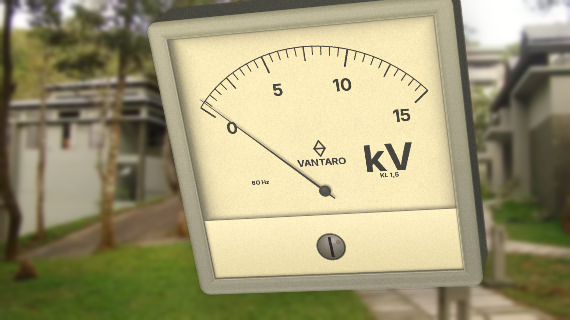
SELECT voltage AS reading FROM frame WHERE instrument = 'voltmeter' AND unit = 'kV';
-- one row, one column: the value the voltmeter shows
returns 0.5 kV
